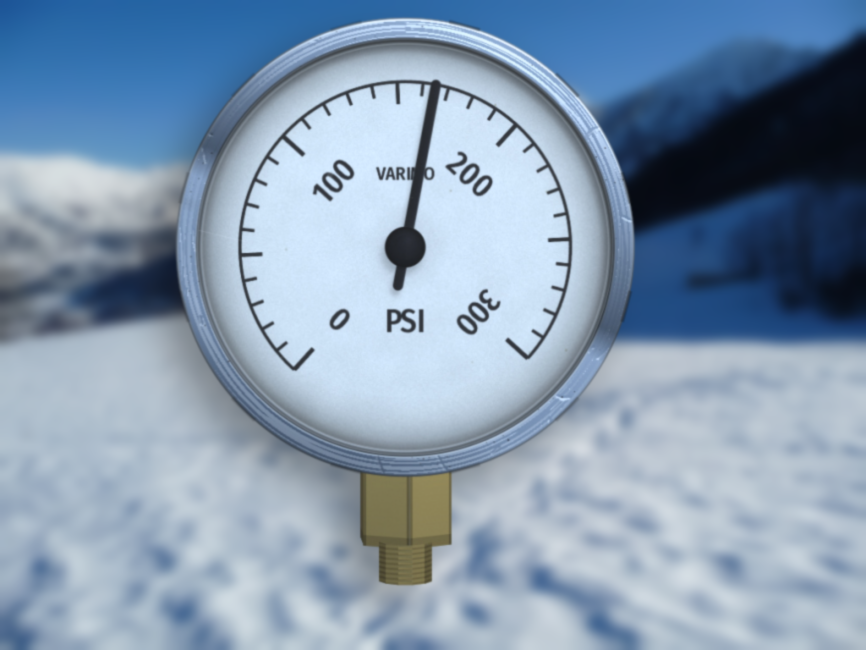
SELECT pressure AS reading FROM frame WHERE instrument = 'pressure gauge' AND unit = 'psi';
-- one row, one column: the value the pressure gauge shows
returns 165 psi
